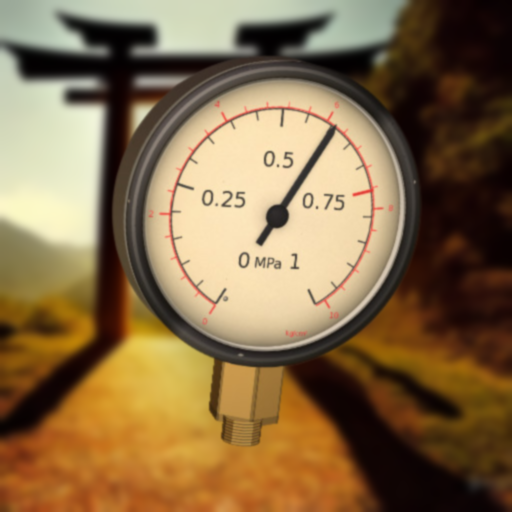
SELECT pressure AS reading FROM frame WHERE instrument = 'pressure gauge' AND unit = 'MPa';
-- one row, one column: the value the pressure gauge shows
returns 0.6 MPa
